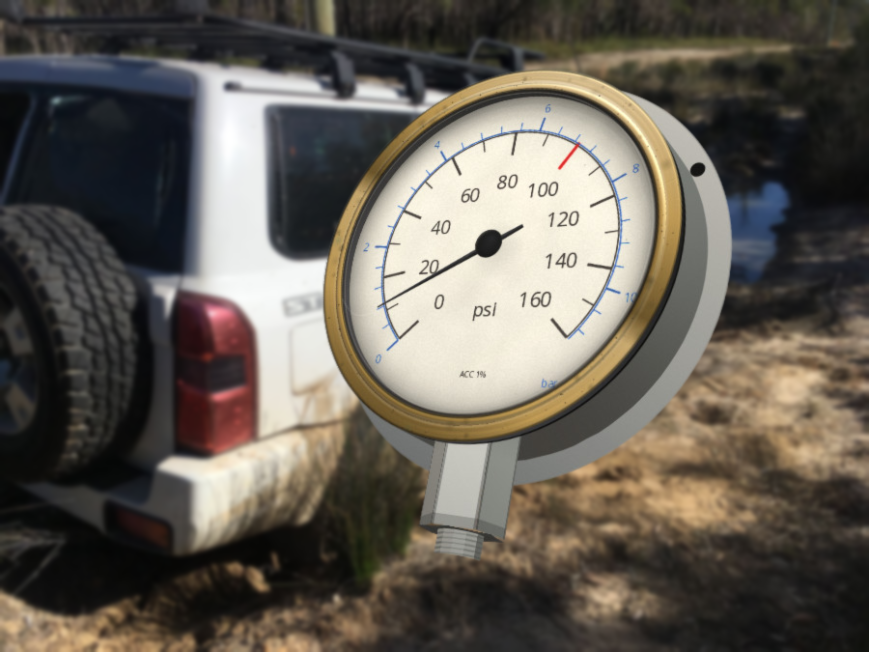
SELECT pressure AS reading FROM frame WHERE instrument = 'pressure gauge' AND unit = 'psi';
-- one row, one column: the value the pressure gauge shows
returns 10 psi
